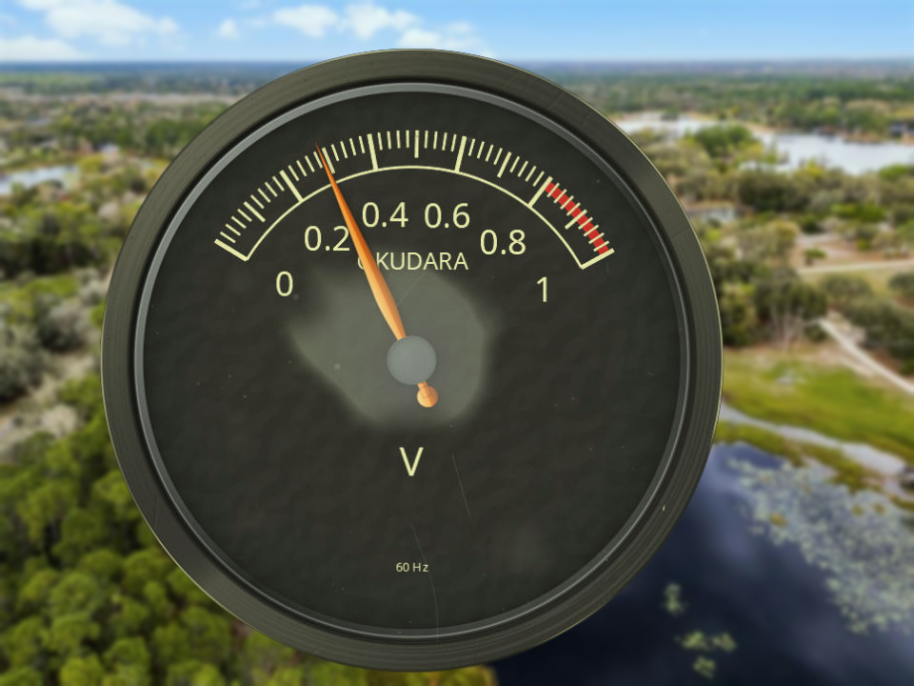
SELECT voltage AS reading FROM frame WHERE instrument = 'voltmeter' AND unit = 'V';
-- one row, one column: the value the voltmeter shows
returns 0.29 V
